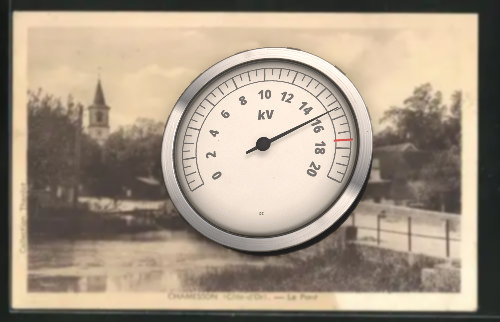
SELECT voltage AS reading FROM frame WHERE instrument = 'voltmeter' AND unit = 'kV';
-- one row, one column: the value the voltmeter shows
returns 15.5 kV
